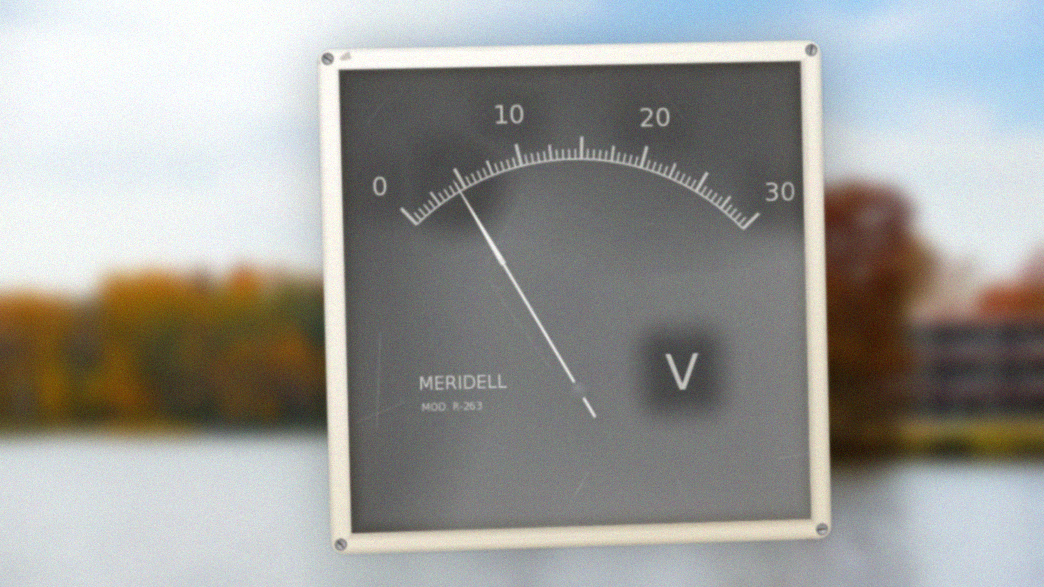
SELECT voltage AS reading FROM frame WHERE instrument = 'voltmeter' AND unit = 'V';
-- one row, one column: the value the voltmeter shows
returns 4.5 V
